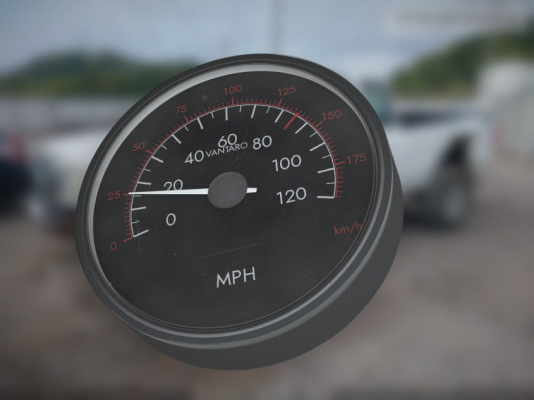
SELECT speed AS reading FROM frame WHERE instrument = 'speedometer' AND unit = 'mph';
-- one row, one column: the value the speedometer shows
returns 15 mph
